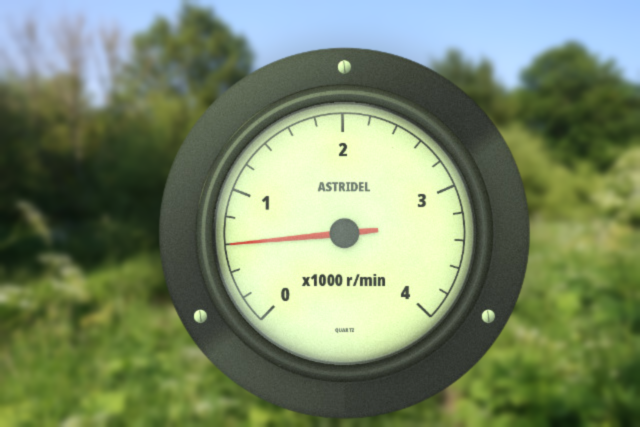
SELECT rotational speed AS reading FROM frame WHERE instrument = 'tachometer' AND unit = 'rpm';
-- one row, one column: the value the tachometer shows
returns 600 rpm
